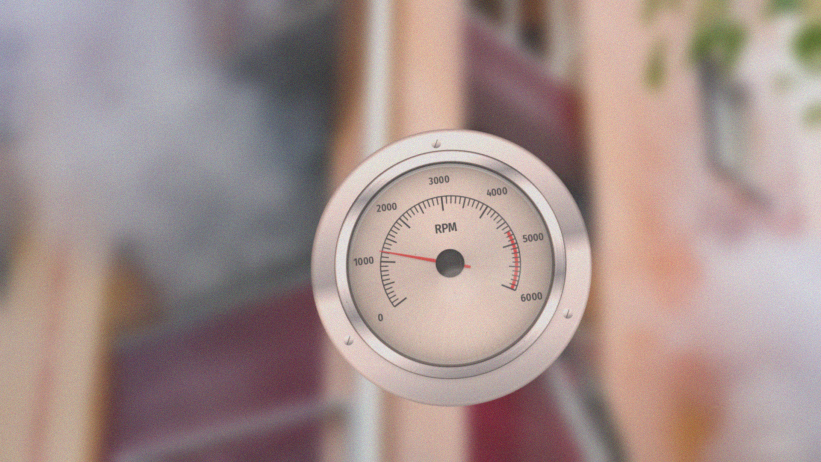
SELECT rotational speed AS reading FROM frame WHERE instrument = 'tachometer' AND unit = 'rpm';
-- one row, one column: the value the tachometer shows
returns 1200 rpm
